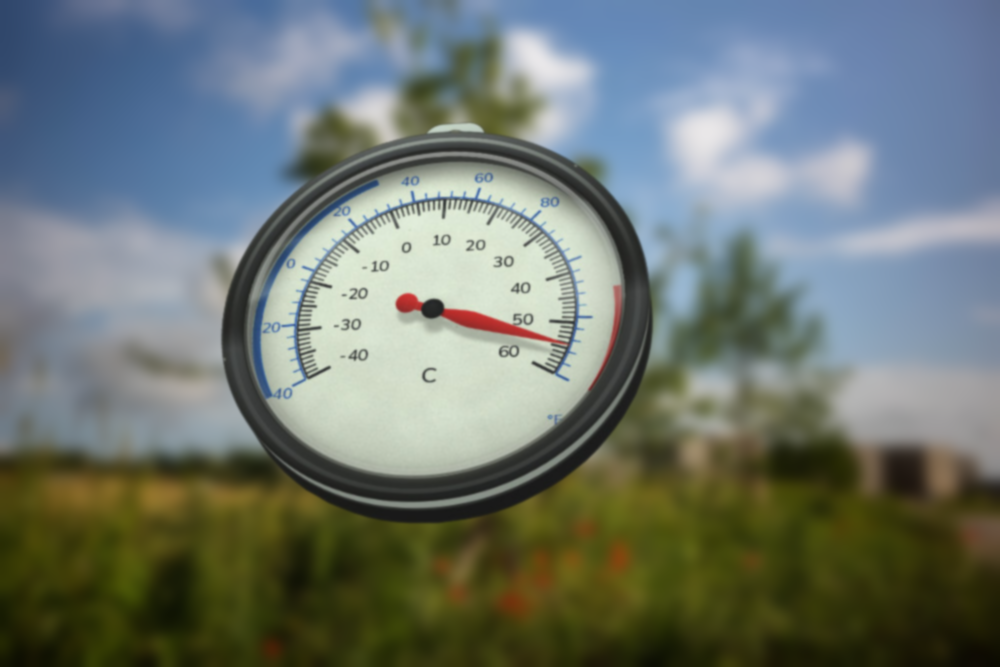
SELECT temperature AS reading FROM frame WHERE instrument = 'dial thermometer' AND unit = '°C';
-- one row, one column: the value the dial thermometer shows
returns 55 °C
